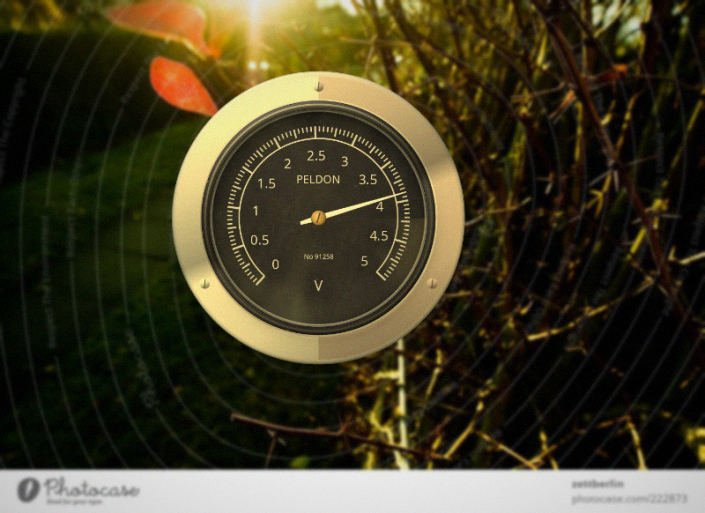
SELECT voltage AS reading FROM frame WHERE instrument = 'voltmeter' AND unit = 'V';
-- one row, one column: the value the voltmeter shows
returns 3.9 V
